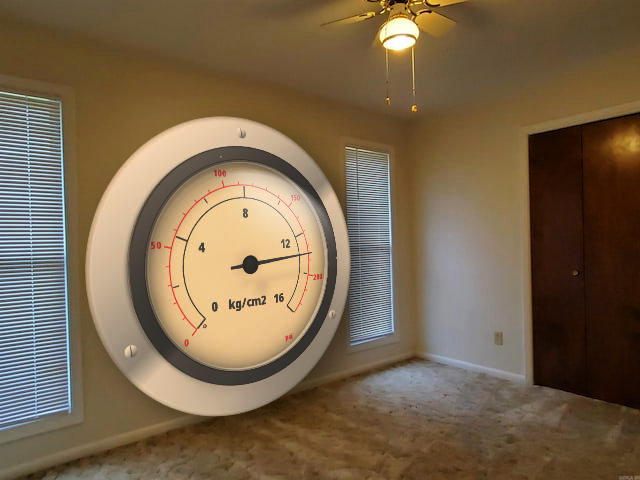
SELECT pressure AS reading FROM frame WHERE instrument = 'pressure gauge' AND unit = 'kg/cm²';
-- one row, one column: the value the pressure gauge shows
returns 13 kg/cm²
